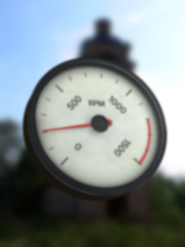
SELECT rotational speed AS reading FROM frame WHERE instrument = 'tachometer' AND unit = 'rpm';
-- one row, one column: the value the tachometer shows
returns 200 rpm
